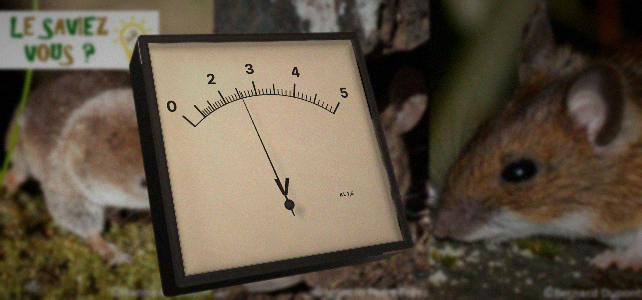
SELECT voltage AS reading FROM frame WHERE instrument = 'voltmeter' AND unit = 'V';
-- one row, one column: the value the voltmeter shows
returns 2.5 V
